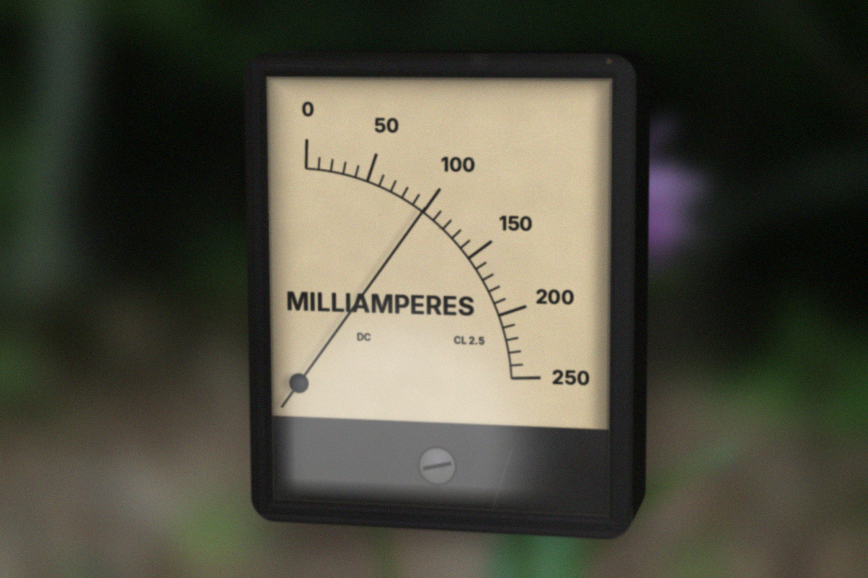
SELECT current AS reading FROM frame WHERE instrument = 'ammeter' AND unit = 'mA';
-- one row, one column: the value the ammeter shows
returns 100 mA
